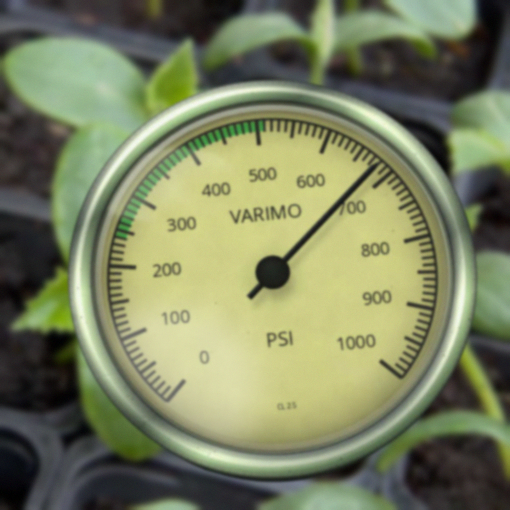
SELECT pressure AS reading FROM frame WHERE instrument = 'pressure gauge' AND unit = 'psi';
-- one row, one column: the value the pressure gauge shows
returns 680 psi
